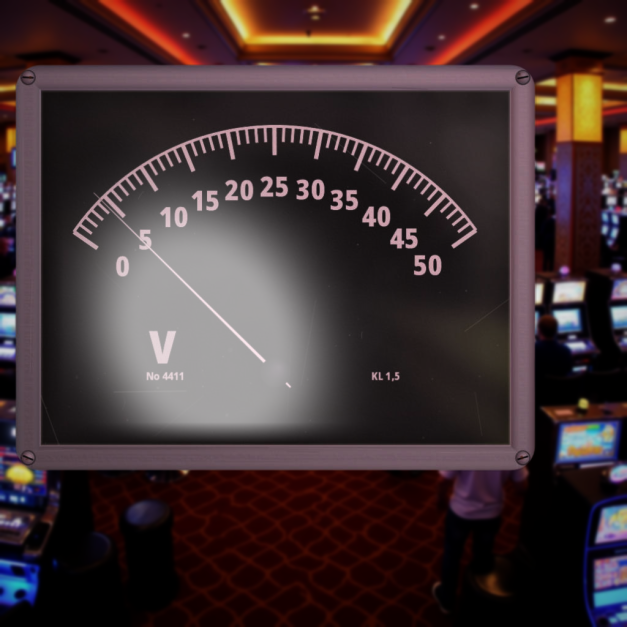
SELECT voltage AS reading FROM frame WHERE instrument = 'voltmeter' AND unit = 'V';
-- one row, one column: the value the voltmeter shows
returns 4.5 V
